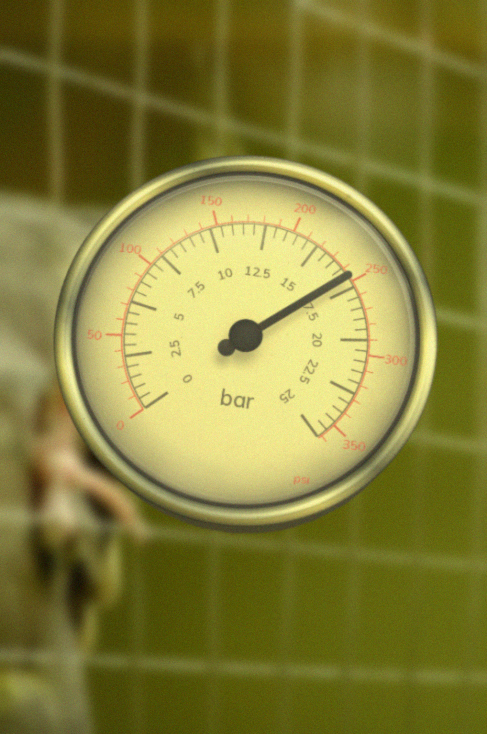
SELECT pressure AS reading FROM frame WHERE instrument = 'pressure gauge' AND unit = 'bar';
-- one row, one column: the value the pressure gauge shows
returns 17 bar
